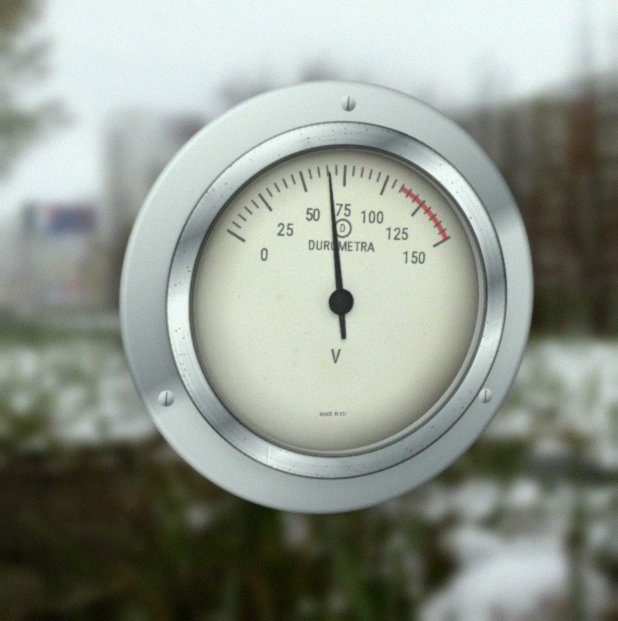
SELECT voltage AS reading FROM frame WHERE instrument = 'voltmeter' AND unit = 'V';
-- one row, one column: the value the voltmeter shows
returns 65 V
